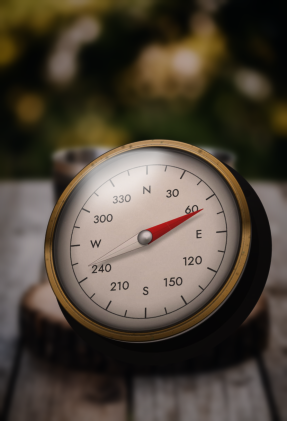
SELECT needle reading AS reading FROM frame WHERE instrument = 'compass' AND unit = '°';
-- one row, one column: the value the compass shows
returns 67.5 °
